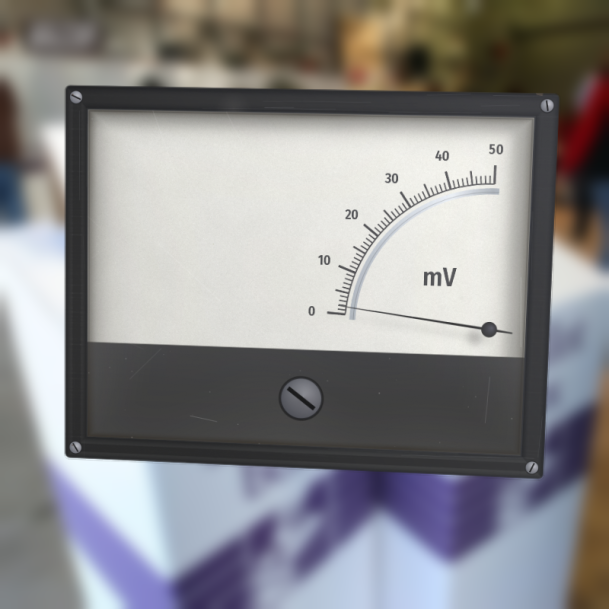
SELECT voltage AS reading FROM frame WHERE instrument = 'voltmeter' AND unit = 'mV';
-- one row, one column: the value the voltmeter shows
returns 2 mV
